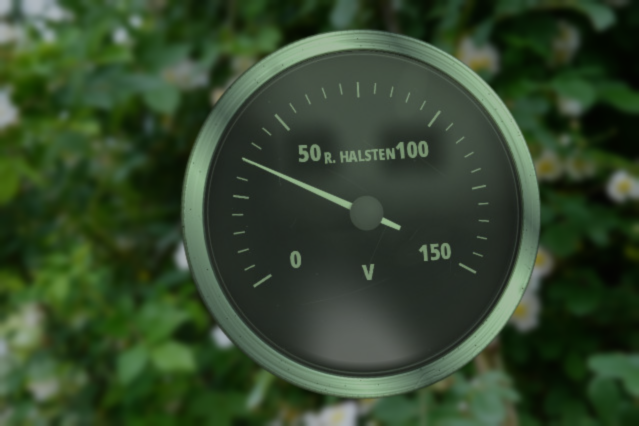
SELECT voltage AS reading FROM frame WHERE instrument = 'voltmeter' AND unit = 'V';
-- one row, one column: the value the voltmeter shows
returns 35 V
